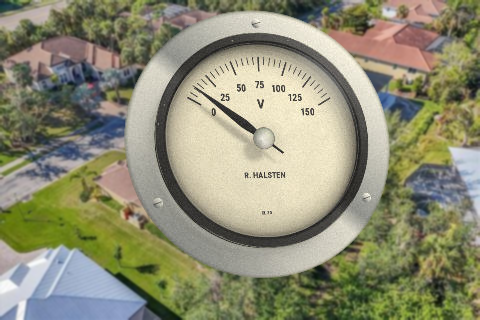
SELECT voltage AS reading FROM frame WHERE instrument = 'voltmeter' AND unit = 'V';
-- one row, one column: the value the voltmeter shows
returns 10 V
